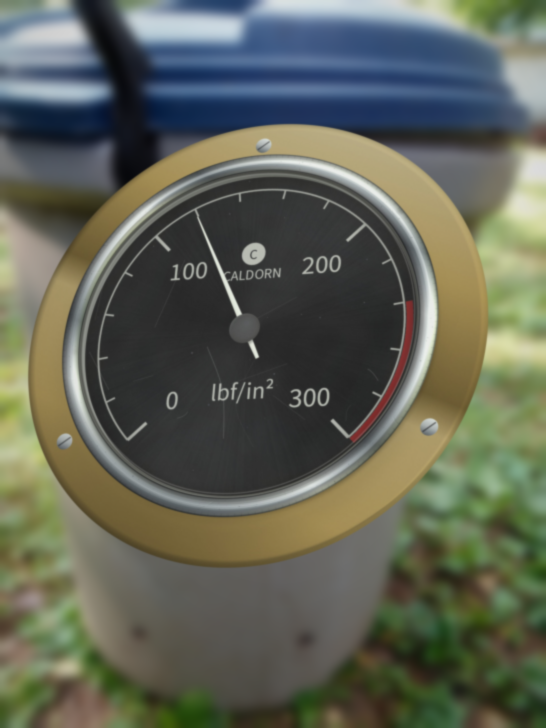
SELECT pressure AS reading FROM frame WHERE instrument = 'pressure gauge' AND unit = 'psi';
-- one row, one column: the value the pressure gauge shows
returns 120 psi
